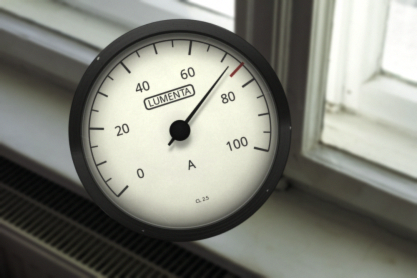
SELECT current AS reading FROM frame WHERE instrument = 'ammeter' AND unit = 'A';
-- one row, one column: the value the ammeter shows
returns 72.5 A
